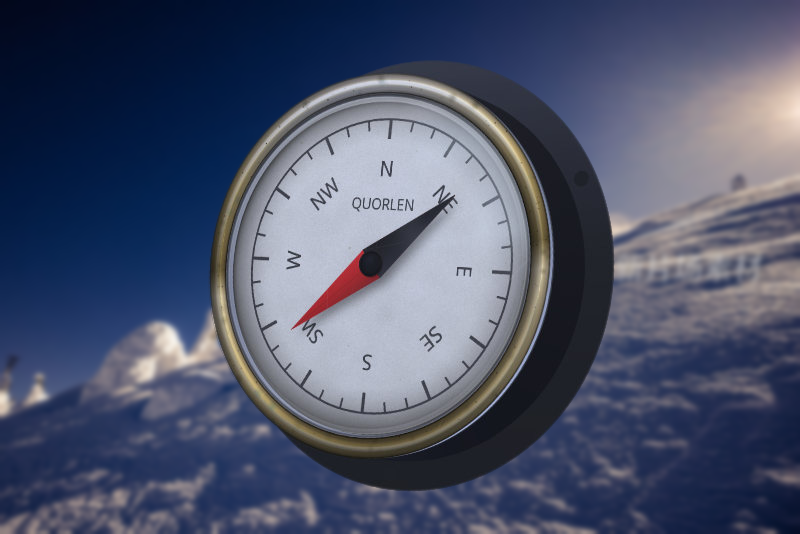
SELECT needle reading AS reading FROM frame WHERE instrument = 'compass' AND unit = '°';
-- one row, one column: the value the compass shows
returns 230 °
